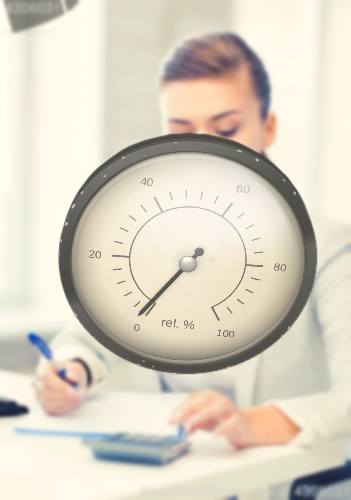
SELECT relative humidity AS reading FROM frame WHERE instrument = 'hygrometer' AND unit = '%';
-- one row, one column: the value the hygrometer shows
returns 2 %
